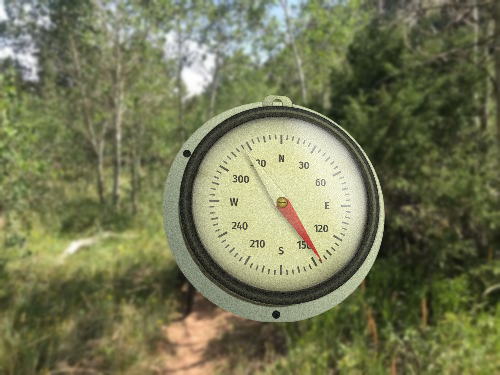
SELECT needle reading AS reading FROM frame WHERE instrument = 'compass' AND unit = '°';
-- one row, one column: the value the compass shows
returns 145 °
